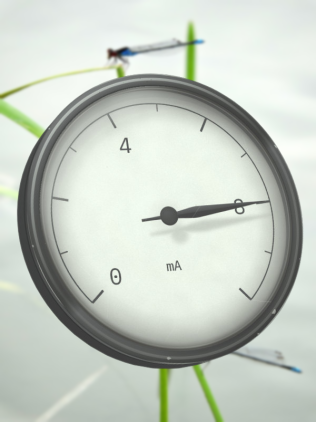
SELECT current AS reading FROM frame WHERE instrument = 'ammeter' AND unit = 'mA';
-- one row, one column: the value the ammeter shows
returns 8 mA
